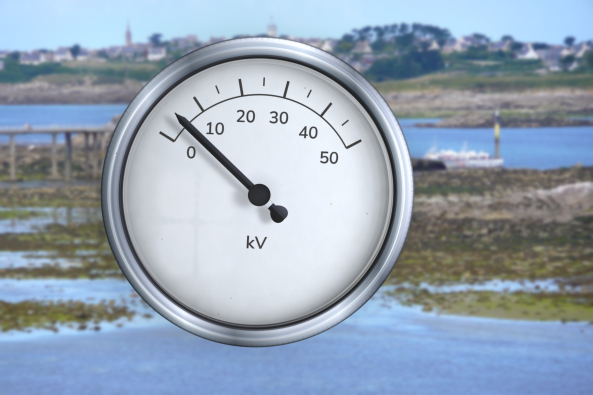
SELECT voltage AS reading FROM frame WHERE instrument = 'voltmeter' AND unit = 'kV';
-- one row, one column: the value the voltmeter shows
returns 5 kV
